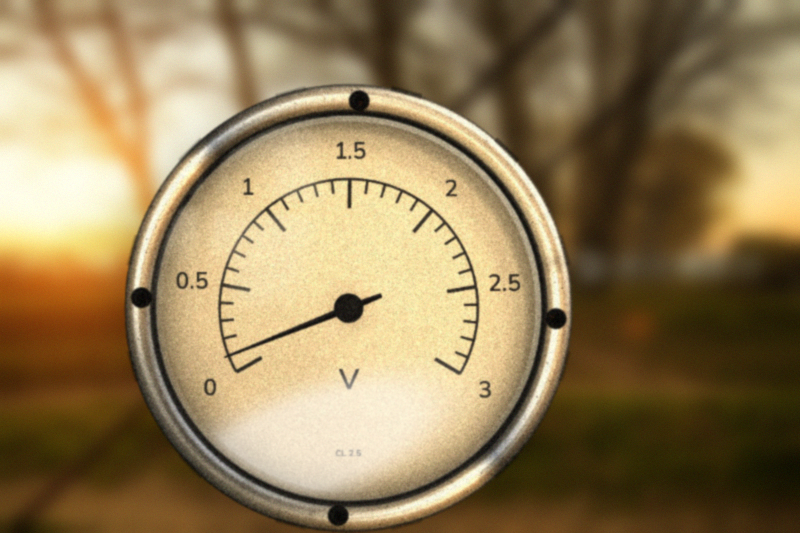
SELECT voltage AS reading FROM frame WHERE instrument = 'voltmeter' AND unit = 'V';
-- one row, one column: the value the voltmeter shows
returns 0.1 V
